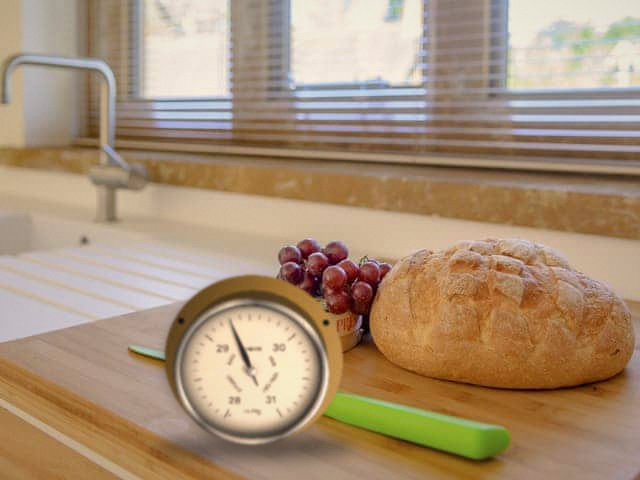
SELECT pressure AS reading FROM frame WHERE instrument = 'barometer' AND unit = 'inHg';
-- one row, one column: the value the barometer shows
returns 29.3 inHg
